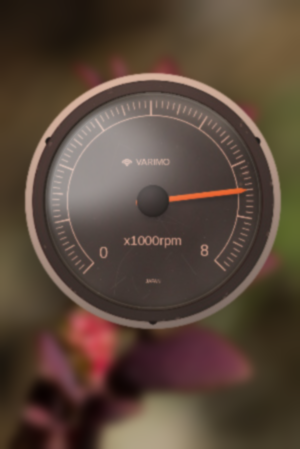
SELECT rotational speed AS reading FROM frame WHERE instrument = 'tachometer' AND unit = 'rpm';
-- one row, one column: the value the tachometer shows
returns 6500 rpm
